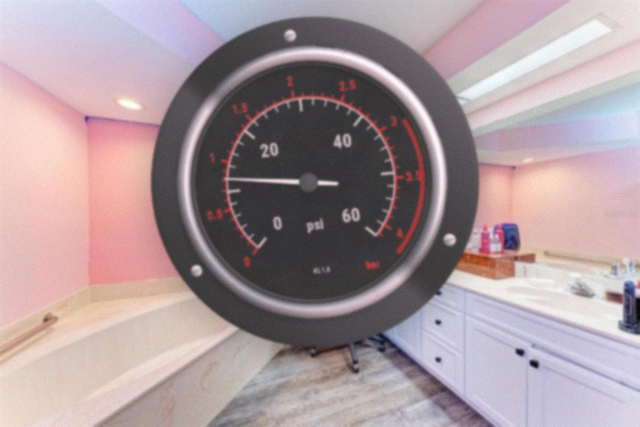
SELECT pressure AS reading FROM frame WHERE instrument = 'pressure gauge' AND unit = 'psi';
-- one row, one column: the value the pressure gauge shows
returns 12 psi
